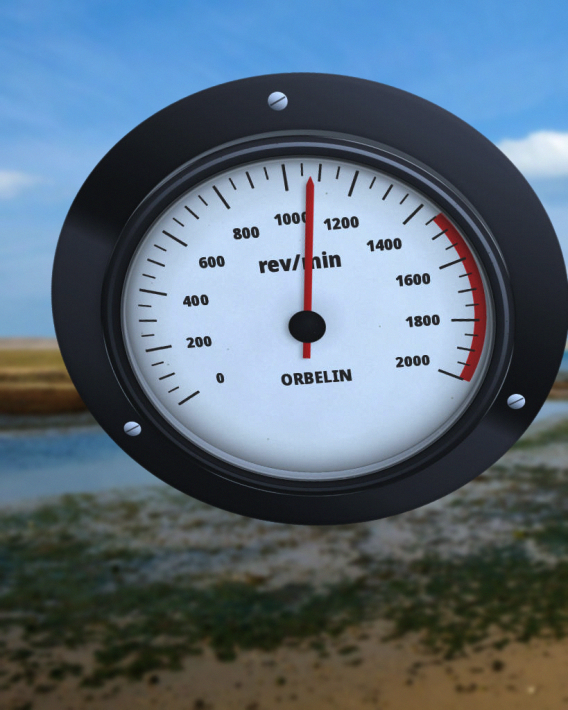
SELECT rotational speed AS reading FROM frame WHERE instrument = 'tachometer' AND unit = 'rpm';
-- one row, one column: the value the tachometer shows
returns 1075 rpm
